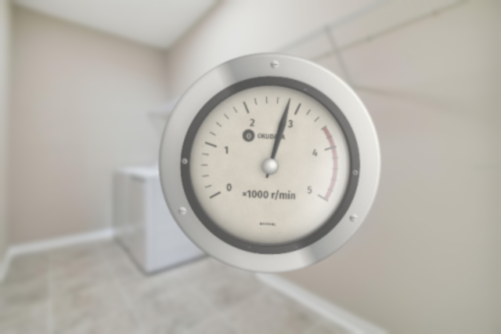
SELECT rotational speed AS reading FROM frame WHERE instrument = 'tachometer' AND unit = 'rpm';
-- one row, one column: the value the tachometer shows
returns 2800 rpm
